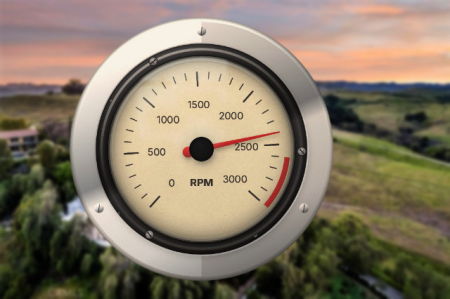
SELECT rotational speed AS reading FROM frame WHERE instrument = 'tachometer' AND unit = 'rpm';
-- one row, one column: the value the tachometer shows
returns 2400 rpm
